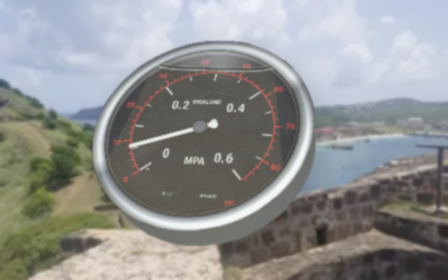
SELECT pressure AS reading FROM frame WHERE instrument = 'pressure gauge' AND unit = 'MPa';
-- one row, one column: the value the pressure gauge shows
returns 0.05 MPa
